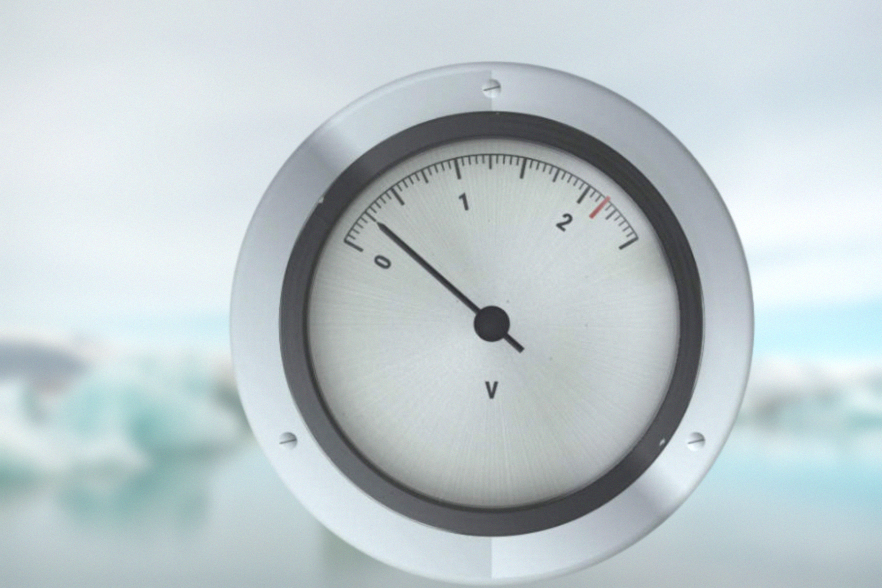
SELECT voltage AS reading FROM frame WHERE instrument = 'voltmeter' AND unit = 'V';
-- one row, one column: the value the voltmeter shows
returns 0.25 V
